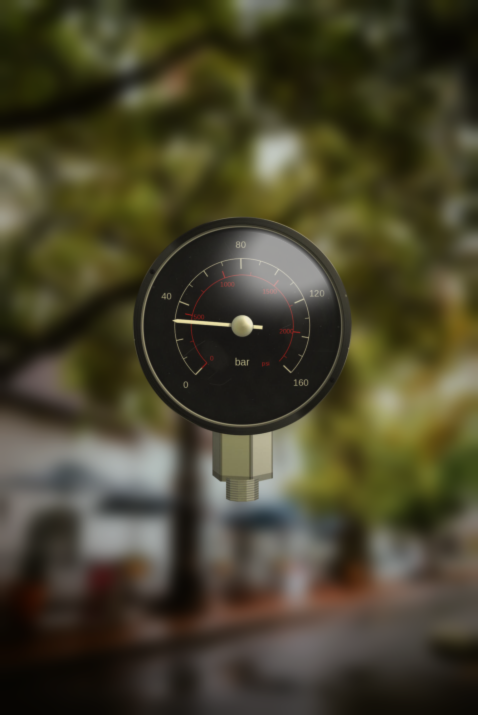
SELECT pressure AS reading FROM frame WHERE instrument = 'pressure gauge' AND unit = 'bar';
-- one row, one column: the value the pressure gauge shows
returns 30 bar
